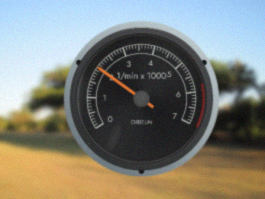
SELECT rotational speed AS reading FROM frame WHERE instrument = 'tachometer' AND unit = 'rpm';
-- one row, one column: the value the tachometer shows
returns 2000 rpm
